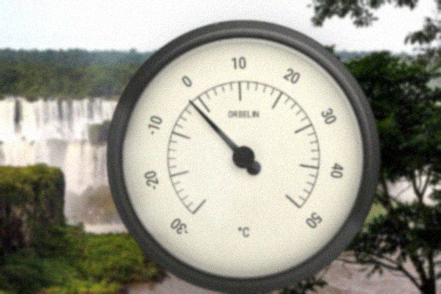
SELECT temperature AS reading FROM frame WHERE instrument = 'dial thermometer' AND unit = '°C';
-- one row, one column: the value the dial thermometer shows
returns -2 °C
